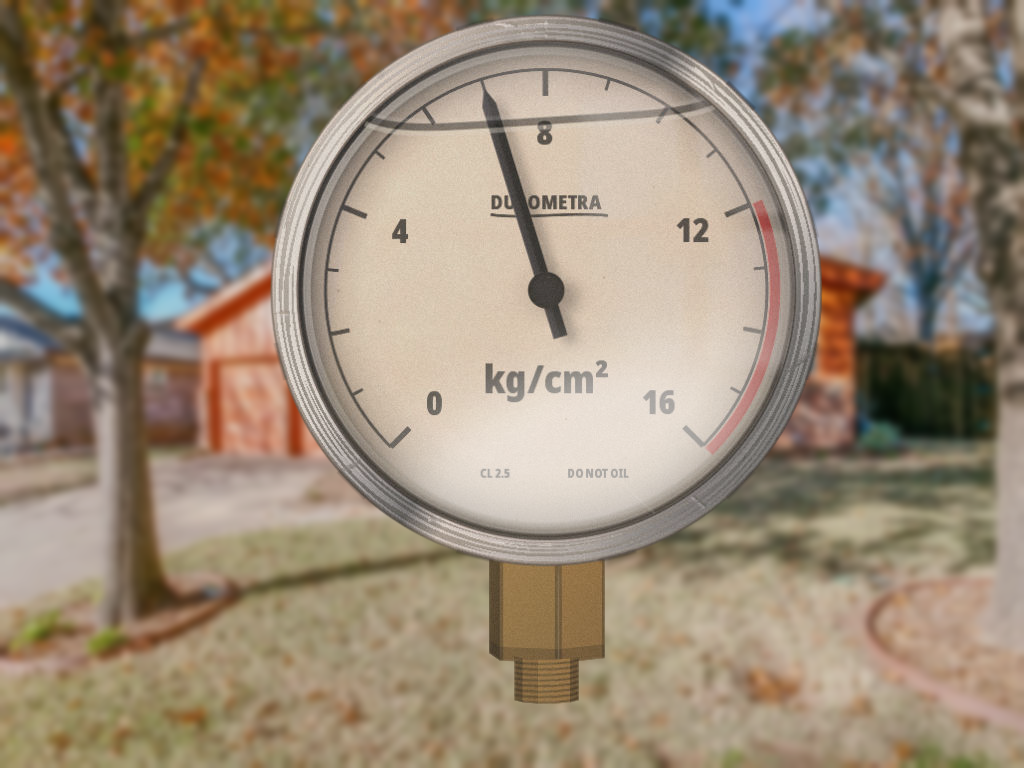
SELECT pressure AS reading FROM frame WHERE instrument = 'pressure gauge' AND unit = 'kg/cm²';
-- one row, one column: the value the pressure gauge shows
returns 7 kg/cm²
